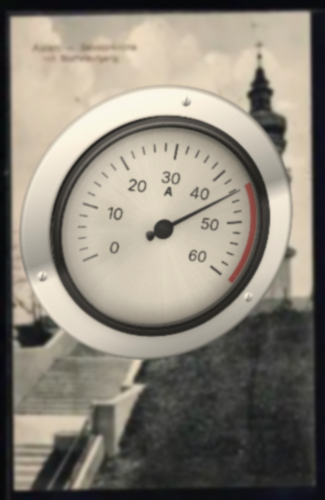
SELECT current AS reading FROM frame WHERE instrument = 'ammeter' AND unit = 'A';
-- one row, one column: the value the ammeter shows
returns 44 A
